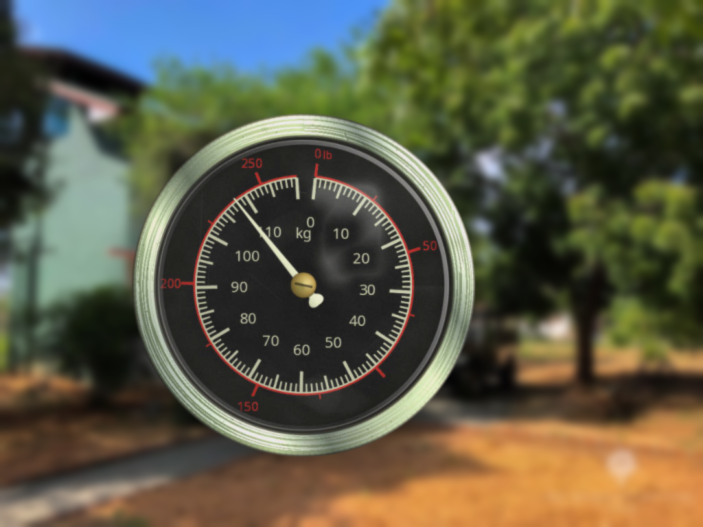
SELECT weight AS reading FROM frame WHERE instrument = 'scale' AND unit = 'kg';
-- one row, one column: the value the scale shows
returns 108 kg
